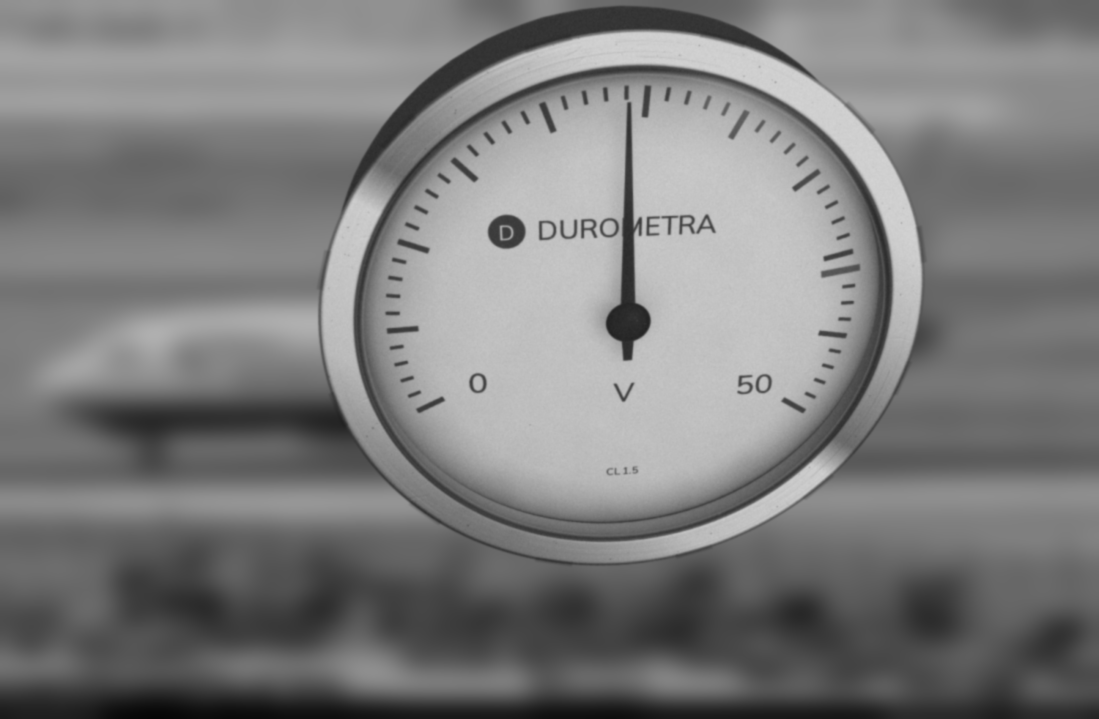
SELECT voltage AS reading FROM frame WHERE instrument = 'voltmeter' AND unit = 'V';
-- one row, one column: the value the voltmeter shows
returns 24 V
